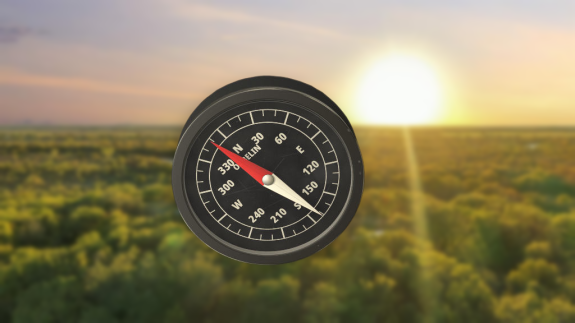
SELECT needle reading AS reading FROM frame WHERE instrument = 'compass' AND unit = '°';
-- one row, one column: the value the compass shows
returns 350 °
